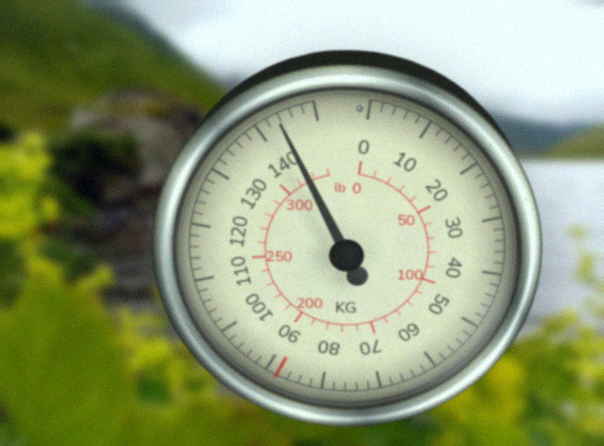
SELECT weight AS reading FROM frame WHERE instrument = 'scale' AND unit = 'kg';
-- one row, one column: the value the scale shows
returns 144 kg
